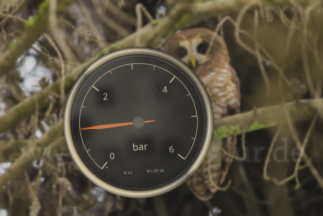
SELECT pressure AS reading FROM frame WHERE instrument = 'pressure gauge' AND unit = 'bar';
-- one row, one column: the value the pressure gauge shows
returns 1 bar
